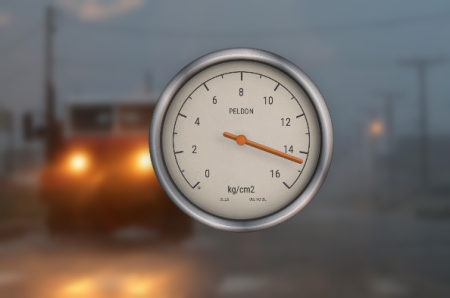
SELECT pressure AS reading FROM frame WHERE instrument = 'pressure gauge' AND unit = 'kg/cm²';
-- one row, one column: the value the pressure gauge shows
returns 14.5 kg/cm²
